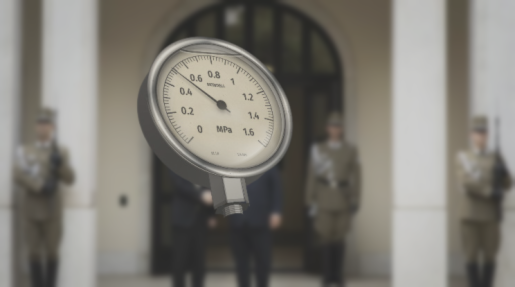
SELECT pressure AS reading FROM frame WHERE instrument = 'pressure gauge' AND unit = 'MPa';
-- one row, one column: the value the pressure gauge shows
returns 0.5 MPa
